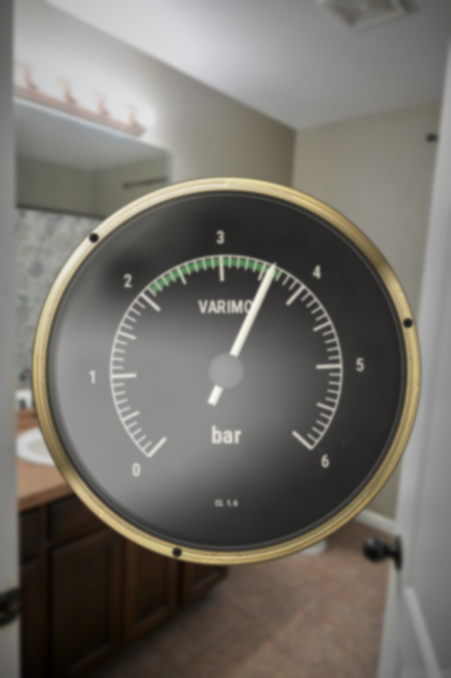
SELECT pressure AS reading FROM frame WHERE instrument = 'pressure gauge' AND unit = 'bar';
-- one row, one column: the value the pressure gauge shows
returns 3.6 bar
